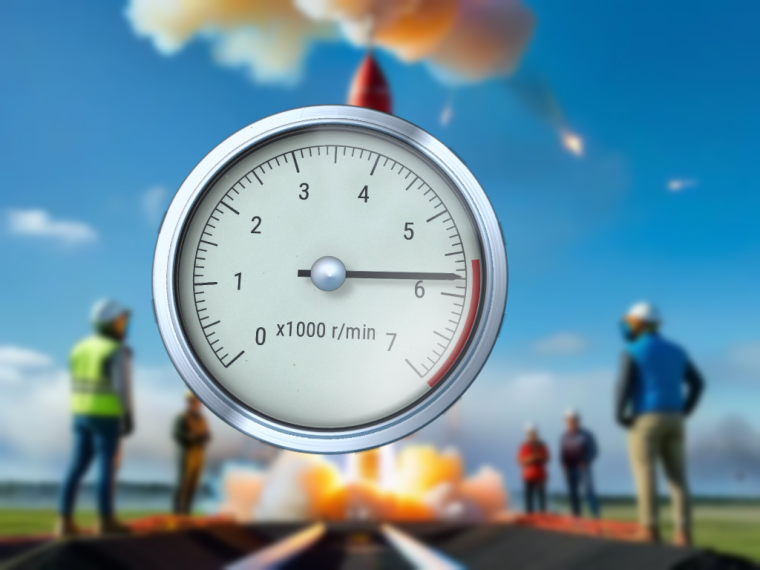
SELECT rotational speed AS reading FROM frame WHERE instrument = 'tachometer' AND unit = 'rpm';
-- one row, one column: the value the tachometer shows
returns 5800 rpm
